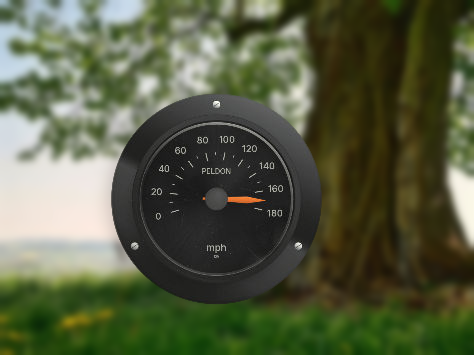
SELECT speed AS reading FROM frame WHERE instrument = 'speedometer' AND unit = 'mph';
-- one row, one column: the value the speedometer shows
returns 170 mph
